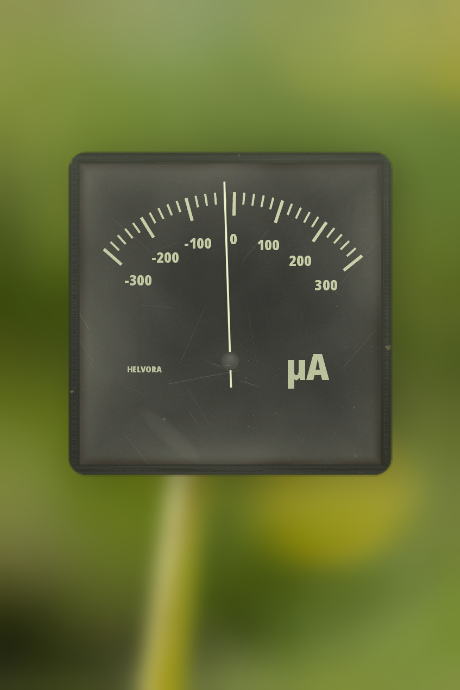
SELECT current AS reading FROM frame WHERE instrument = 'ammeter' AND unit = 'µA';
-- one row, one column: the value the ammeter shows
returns -20 µA
